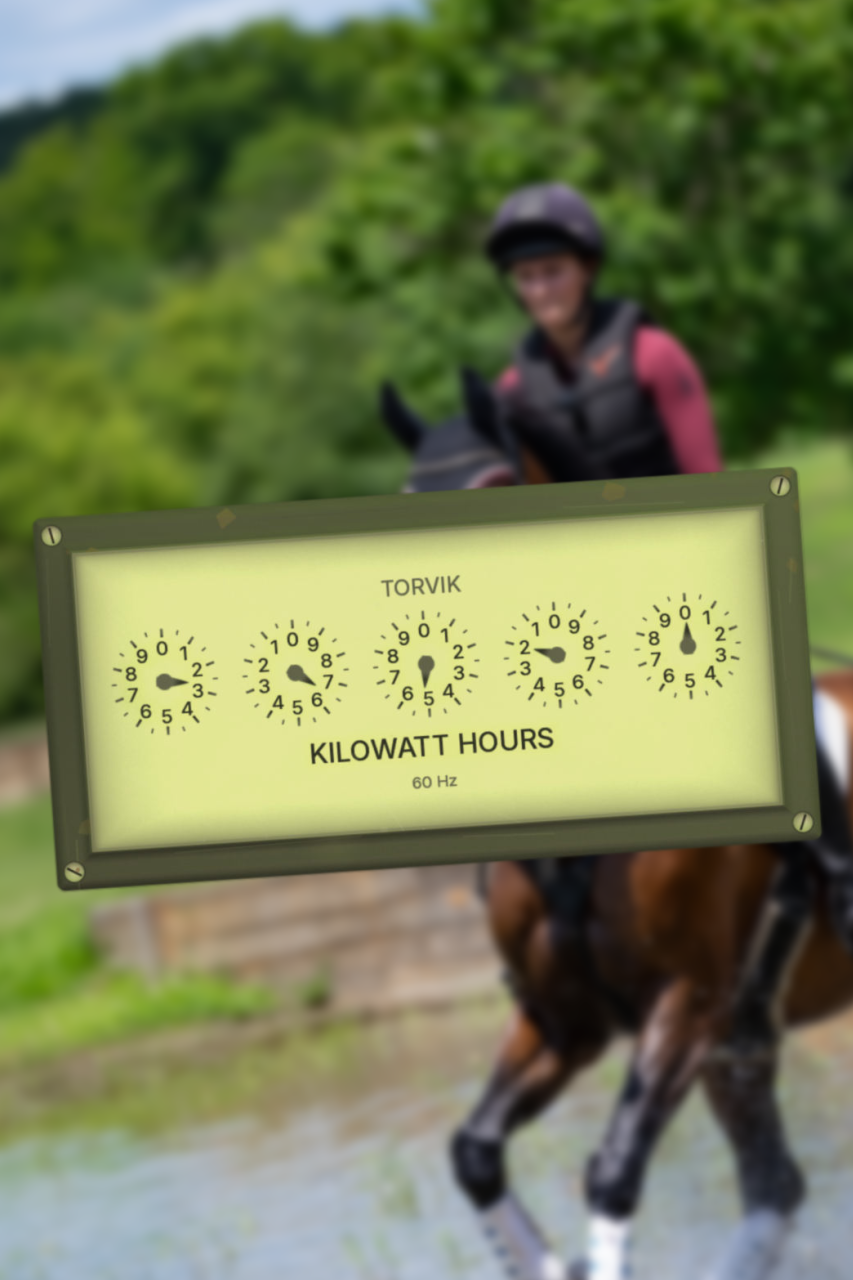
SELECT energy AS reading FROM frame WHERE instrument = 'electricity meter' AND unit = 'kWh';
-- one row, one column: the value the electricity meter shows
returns 26520 kWh
